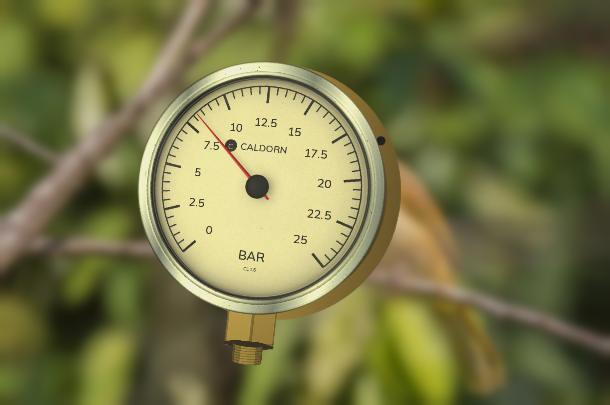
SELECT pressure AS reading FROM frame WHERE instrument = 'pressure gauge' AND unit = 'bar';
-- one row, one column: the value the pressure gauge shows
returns 8.25 bar
